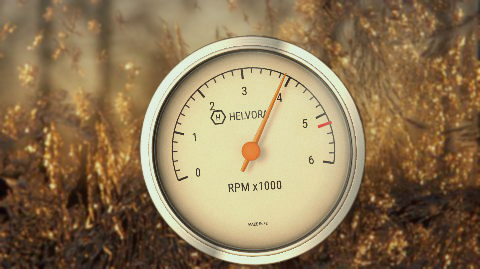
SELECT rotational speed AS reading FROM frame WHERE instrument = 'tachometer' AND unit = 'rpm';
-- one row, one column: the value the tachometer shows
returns 3900 rpm
